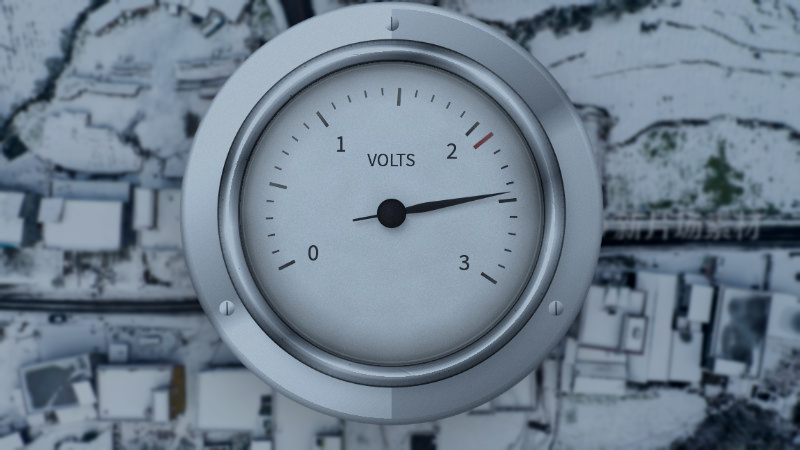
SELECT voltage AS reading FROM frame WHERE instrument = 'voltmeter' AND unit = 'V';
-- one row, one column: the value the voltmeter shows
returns 2.45 V
